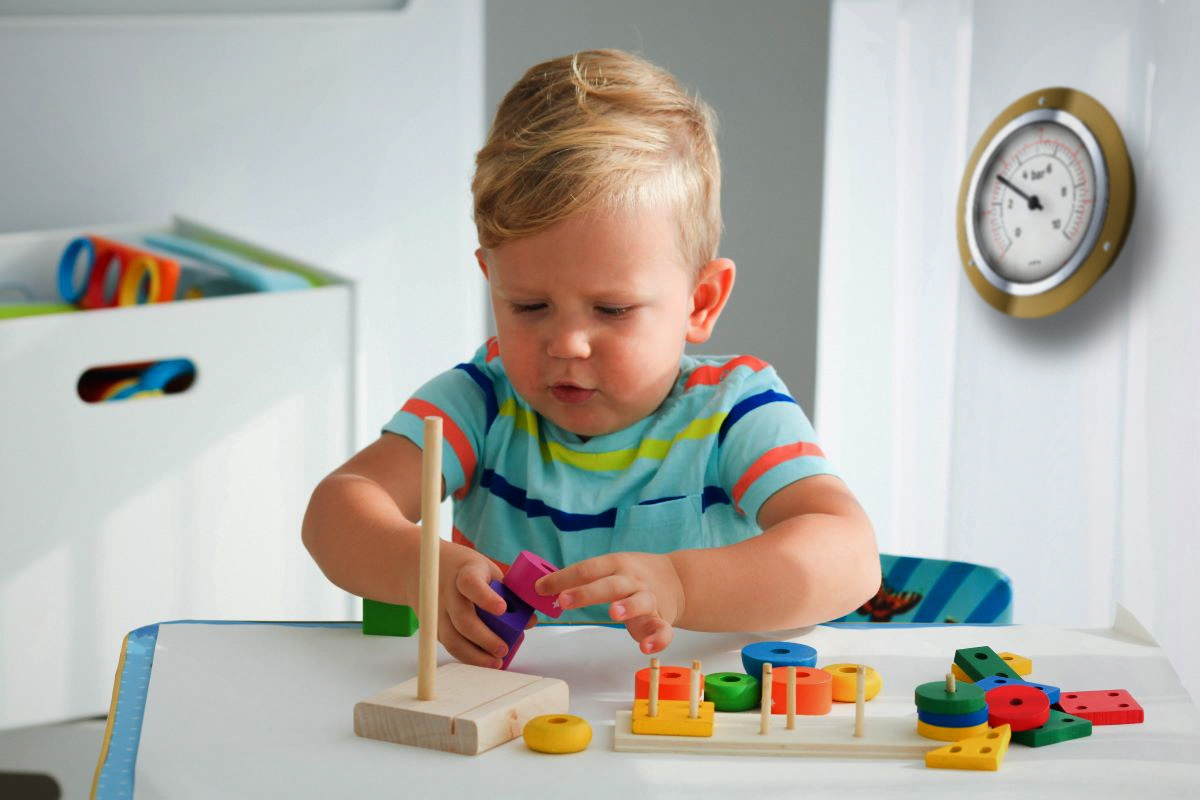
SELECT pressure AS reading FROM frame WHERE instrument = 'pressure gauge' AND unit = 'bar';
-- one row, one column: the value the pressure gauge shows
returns 3 bar
